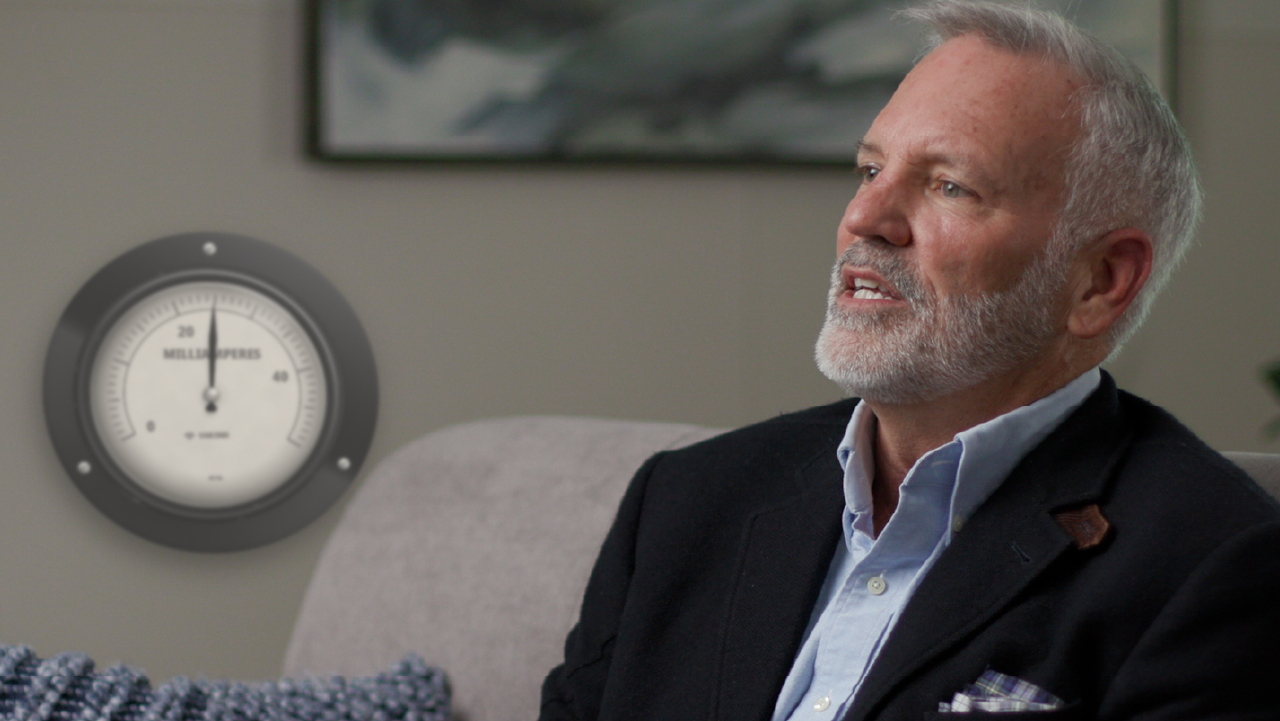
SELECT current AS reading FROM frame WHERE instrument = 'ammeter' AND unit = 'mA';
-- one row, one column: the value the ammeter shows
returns 25 mA
